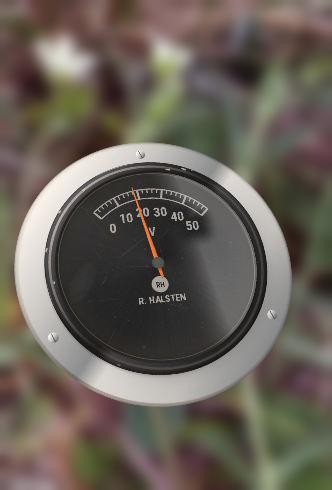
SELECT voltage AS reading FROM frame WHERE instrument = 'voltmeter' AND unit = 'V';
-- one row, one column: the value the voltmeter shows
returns 18 V
